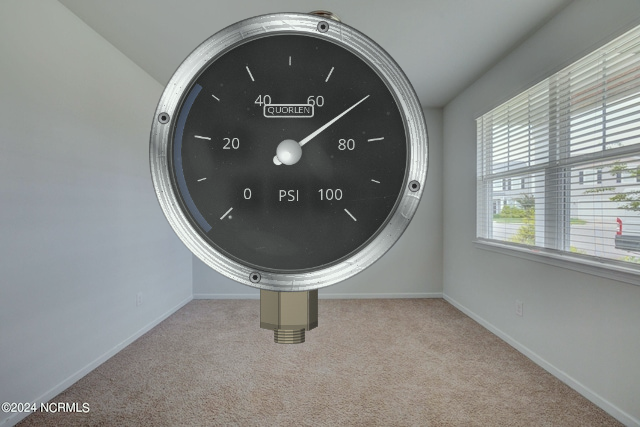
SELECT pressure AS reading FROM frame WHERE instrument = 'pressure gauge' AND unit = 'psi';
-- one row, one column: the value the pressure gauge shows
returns 70 psi
